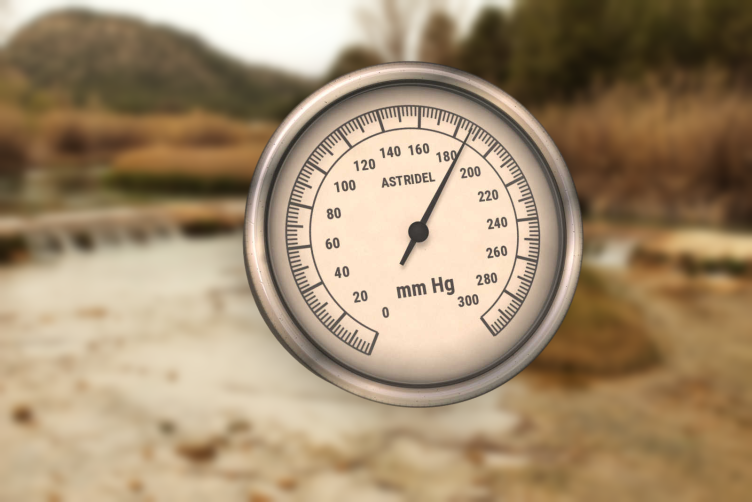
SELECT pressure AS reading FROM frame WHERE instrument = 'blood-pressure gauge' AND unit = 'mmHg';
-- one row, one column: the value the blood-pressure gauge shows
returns 186 mmHg
